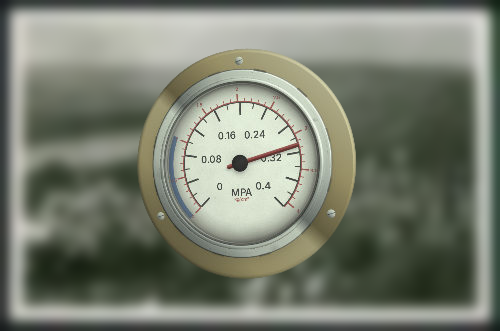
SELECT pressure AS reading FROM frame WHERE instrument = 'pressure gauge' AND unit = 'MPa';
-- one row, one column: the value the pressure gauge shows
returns 0.31 MPa
